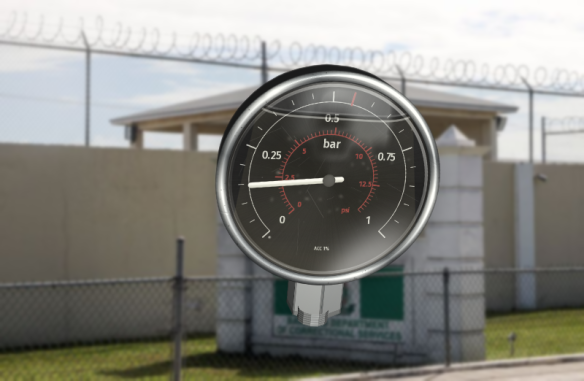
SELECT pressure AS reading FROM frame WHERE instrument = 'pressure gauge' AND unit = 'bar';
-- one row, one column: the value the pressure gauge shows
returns 0.15 bar
